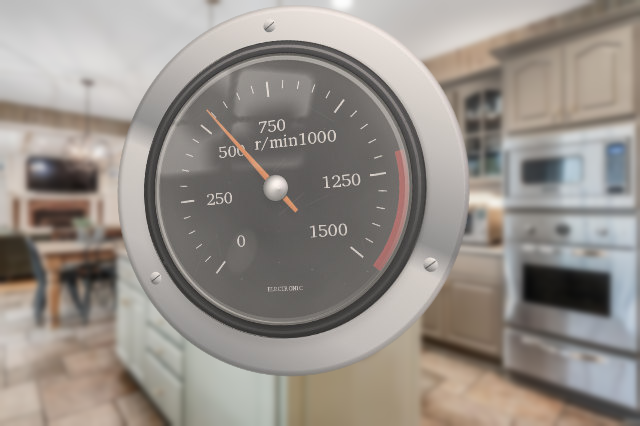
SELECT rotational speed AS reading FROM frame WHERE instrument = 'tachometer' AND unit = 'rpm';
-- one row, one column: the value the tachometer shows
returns 550 rpm
